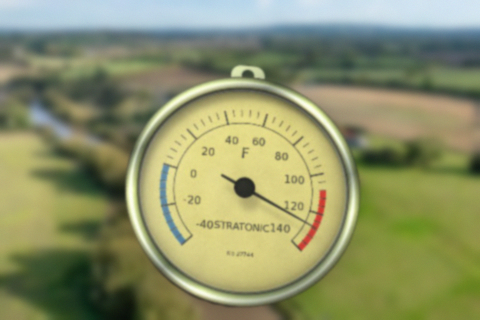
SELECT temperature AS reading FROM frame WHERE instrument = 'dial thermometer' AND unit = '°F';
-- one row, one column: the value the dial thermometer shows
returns 128 °F
